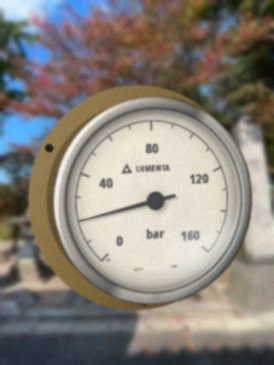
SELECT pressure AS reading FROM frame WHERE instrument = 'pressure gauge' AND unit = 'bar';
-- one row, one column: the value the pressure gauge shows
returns 20 bar
